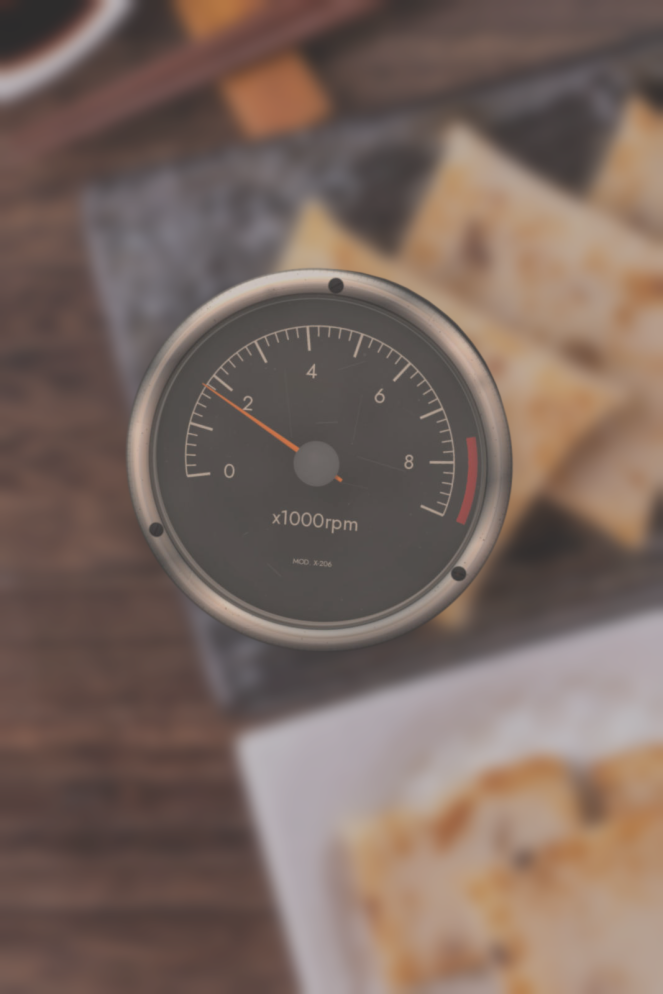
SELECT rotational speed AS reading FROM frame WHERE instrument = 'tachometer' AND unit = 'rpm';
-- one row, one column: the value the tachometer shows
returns 1800 rpm
